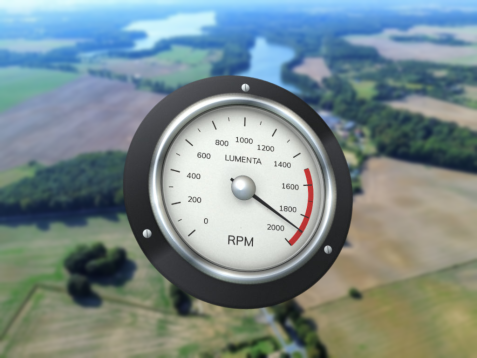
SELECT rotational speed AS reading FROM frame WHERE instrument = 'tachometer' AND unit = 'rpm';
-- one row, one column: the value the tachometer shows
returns 1900 rpm
